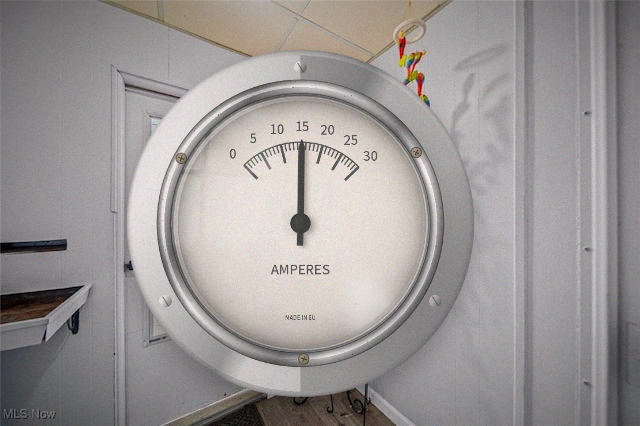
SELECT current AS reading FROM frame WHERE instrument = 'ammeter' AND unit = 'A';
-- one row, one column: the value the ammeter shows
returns 15 A
